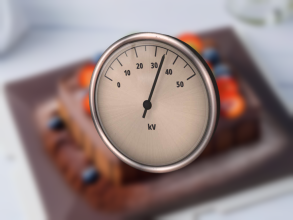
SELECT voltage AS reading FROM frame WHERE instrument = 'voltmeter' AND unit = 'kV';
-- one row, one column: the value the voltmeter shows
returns 35 kV
